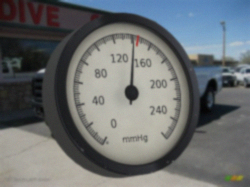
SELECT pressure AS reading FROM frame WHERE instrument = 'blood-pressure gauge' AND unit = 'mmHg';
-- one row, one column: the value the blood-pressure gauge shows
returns 140 mmHg
